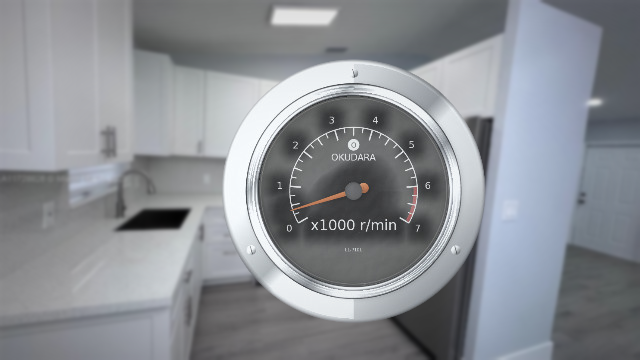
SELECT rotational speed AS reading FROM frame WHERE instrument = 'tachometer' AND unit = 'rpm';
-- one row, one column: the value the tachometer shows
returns 375 rpm
